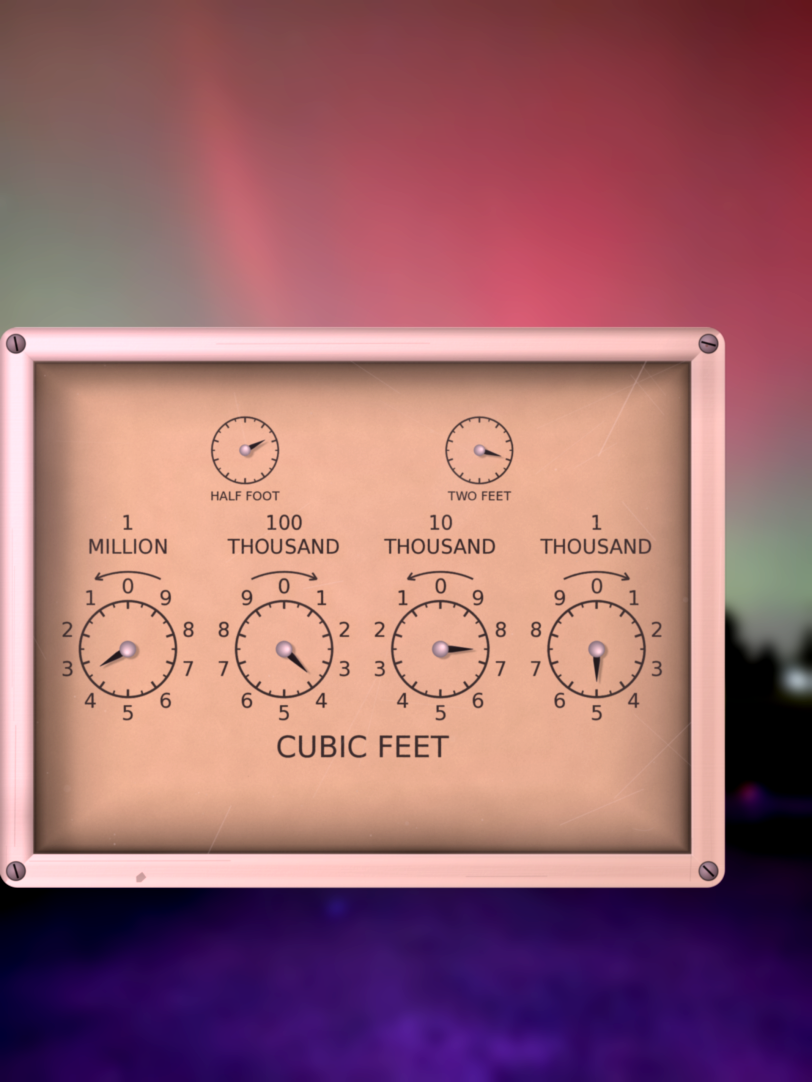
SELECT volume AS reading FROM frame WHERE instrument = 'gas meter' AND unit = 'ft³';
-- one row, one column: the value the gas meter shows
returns 337500 ft³
